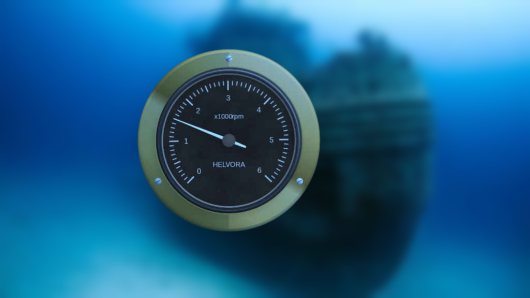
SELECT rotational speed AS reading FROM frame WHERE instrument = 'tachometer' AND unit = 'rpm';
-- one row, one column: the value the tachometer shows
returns 1500 rpm
